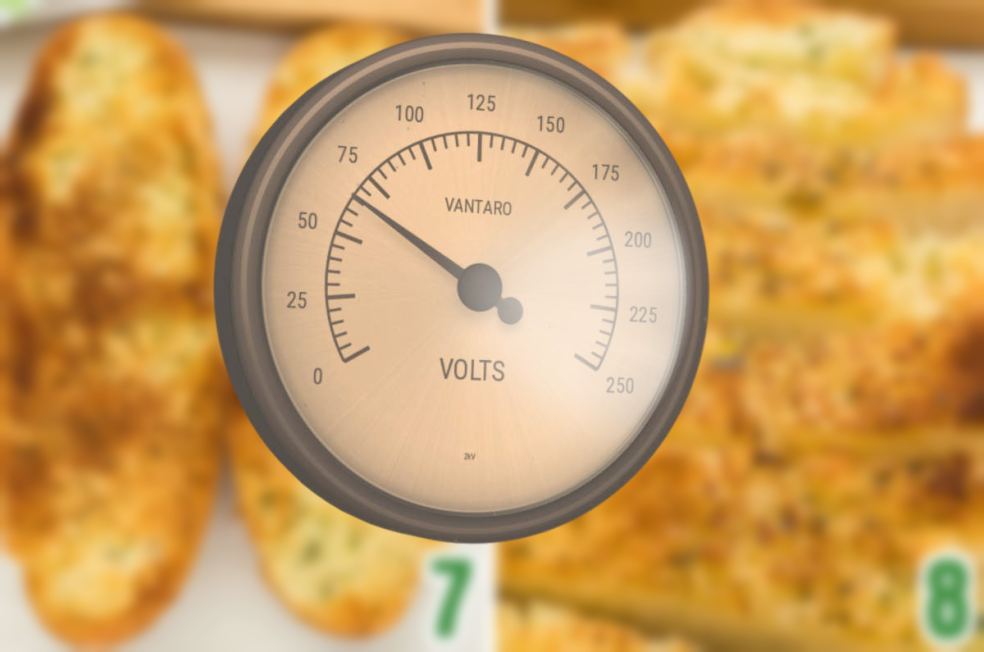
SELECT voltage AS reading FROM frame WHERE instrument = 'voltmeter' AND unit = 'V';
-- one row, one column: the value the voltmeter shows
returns 65 V
